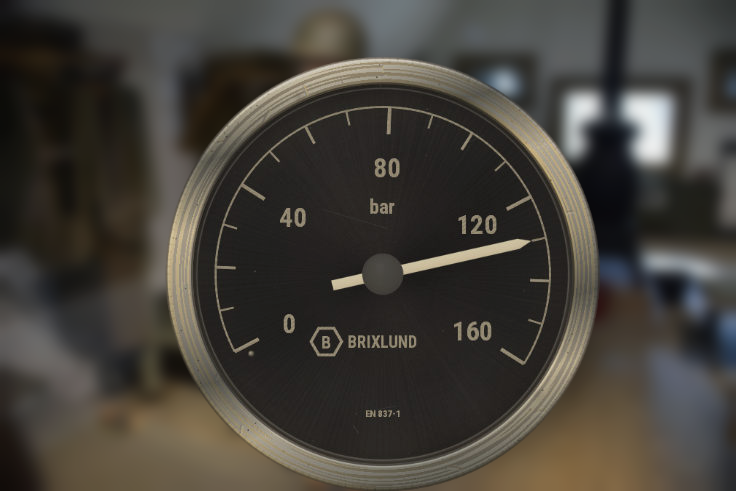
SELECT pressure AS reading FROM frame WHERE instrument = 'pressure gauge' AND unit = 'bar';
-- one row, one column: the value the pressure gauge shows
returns 130 bar
